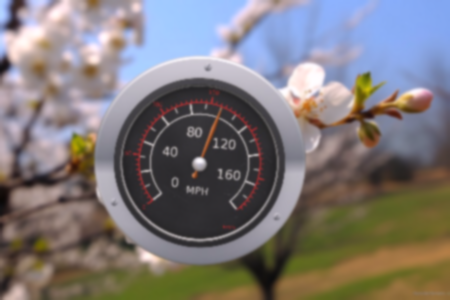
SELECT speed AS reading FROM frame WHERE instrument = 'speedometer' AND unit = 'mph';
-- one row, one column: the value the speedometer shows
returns 100 mph
